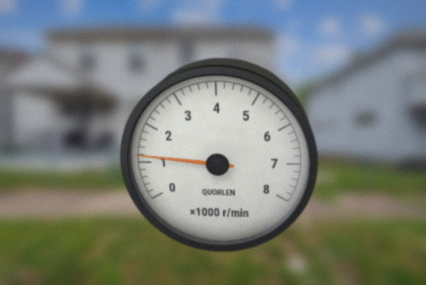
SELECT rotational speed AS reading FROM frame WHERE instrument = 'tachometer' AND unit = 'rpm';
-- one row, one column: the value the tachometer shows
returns 1200 rpm
